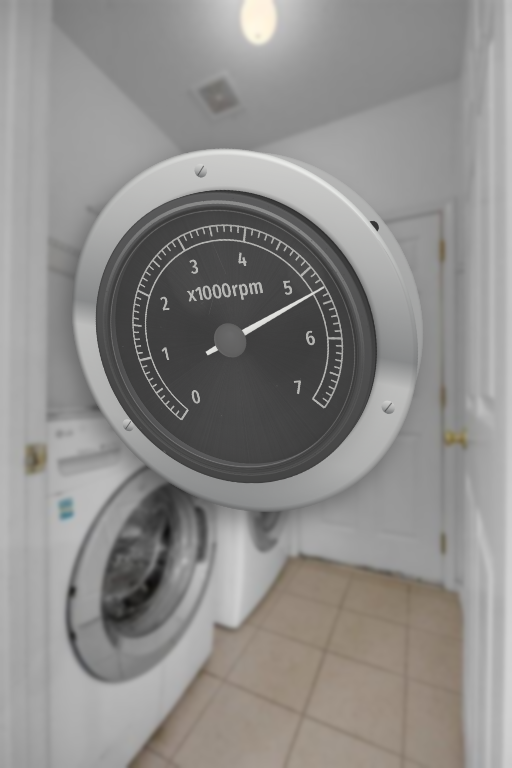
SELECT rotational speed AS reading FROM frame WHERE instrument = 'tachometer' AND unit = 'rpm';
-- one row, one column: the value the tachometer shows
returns 5300 rpm
